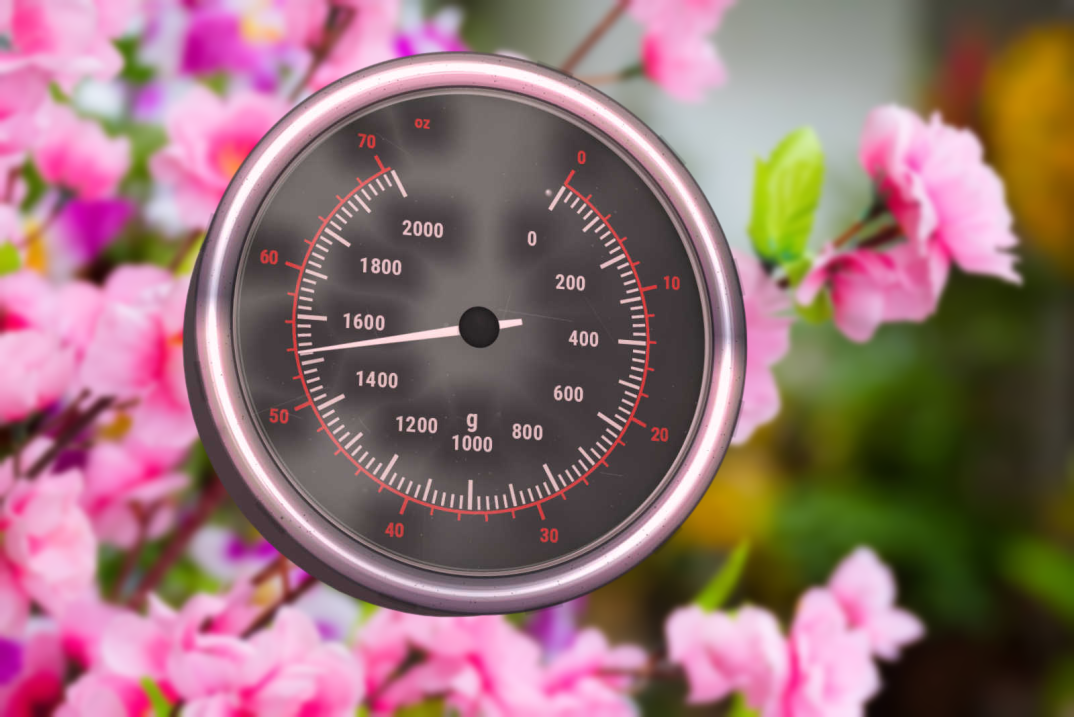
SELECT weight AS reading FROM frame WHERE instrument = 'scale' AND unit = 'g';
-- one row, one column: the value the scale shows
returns 1520 g
